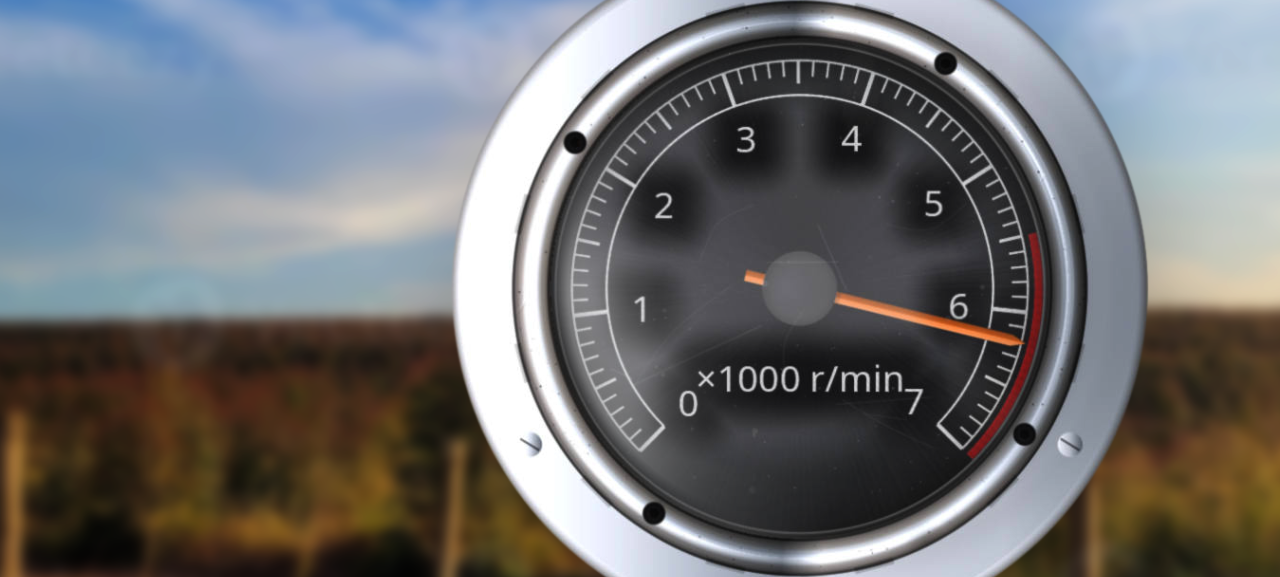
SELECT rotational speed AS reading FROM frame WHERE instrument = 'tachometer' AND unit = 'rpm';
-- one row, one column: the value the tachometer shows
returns 6200 rpm
